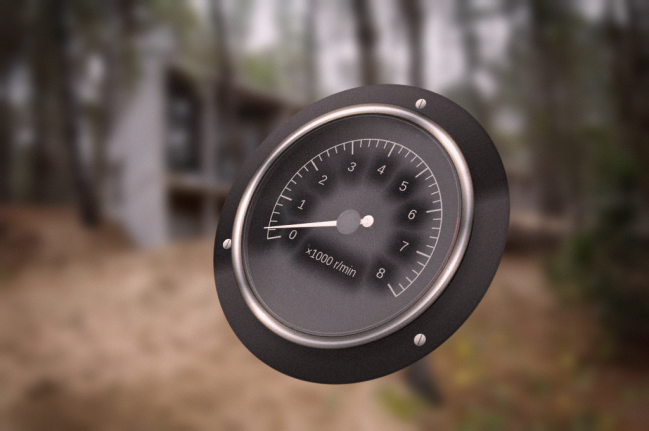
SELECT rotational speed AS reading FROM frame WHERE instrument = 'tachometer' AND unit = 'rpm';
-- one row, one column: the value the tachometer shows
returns 200 rpm
